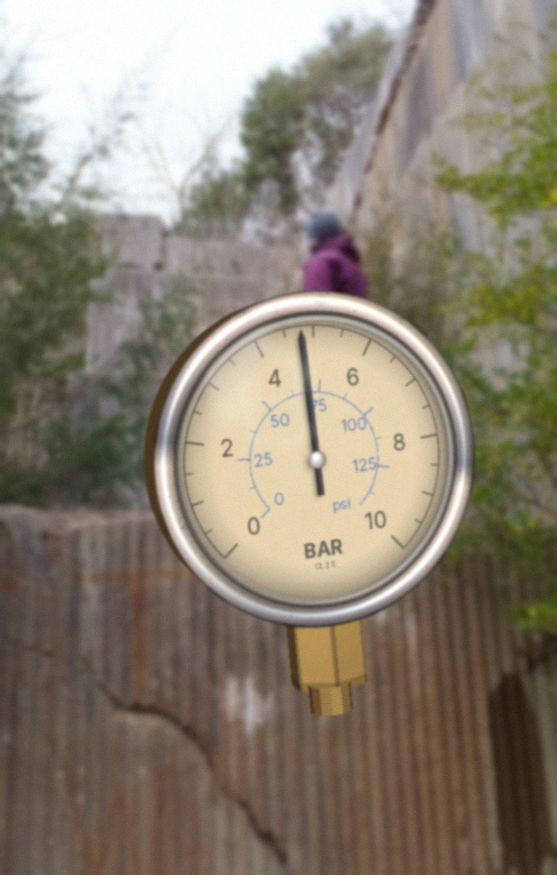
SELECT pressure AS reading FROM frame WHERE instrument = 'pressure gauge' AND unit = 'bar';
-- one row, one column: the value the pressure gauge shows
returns 4.75 bar
